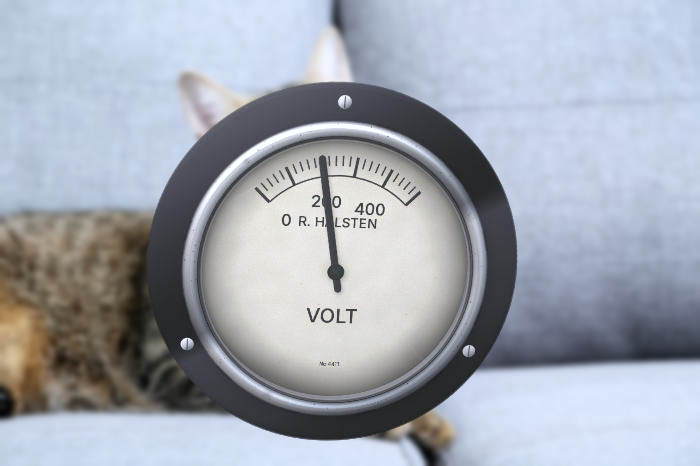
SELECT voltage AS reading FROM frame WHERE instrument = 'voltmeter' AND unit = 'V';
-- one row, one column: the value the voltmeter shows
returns 200 V
